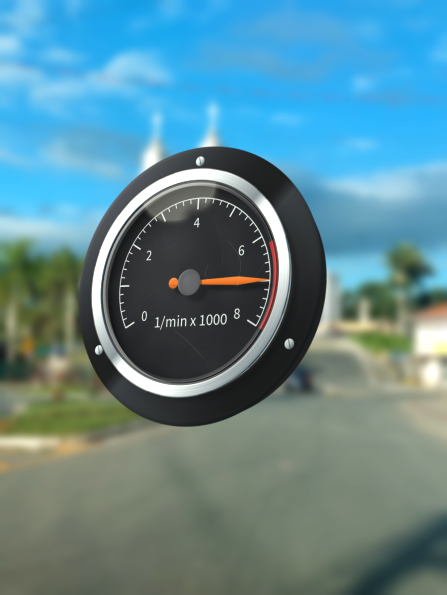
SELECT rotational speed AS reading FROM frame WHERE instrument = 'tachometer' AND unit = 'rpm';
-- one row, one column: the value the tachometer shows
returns 7000 rpm
